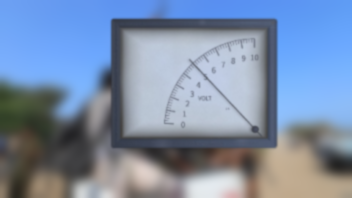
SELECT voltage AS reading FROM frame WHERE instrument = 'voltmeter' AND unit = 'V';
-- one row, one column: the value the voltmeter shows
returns 5 V
